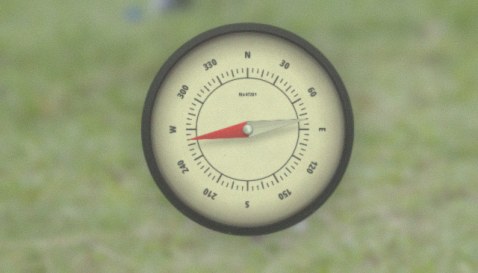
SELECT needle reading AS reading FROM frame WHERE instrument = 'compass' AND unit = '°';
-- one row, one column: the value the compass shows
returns 260 °
